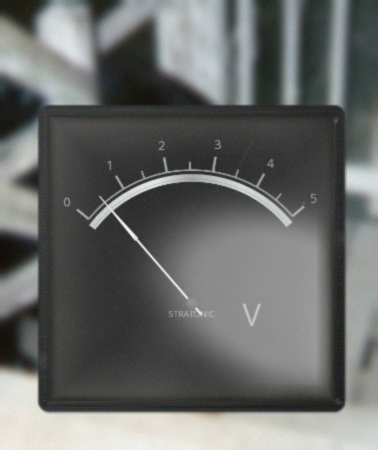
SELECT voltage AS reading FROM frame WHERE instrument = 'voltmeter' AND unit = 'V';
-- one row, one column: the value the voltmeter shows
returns 0.5 V
